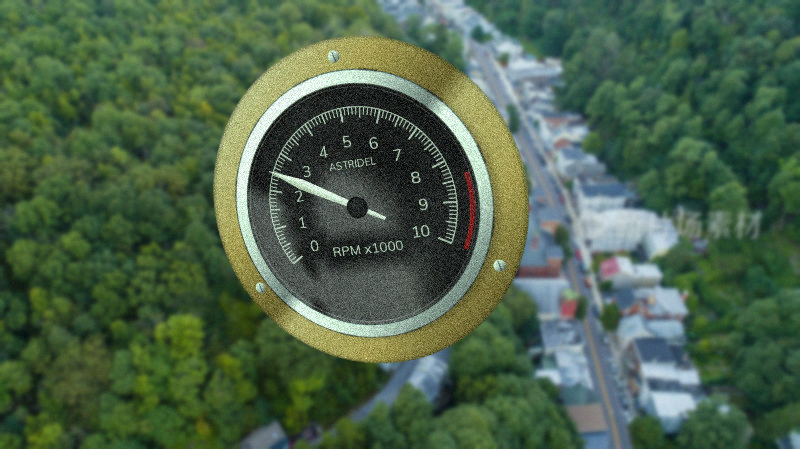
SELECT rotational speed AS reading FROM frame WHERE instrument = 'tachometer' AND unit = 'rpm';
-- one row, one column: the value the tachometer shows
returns 2500 rpm
